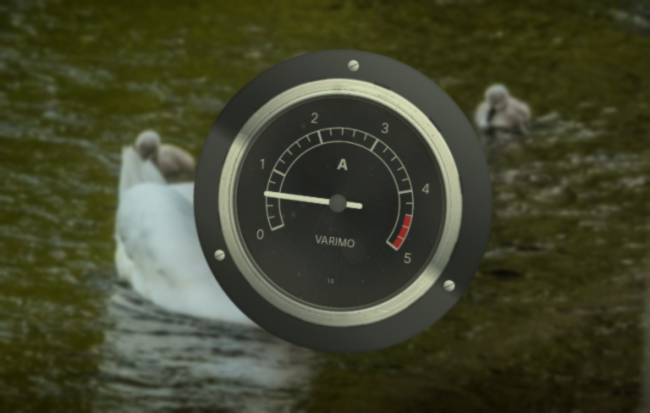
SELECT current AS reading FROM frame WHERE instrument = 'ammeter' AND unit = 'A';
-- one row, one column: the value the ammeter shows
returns 0.6 A
